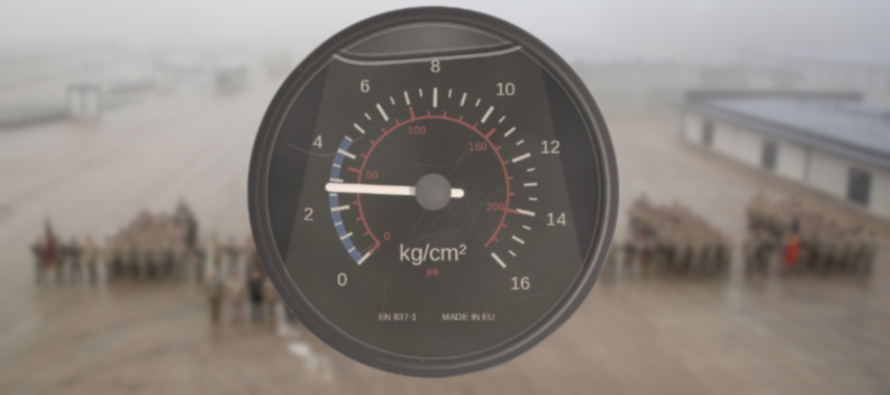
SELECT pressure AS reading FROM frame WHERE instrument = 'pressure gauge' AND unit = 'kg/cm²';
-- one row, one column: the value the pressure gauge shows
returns 2.75 kg/cm²
